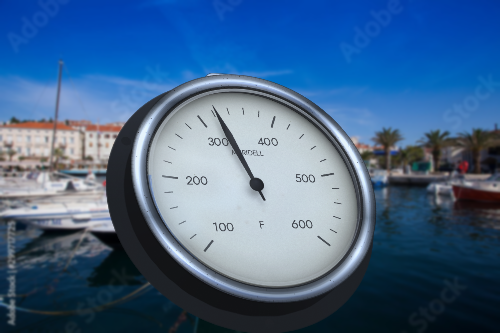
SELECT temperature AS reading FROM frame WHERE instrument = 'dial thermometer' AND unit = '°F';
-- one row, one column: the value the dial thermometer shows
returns 320 °F
